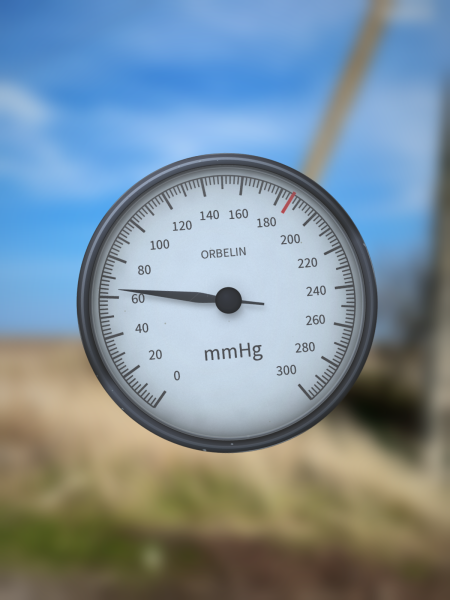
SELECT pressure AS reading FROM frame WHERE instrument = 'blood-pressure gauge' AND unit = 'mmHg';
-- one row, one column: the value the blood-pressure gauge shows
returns 64 mmHg
